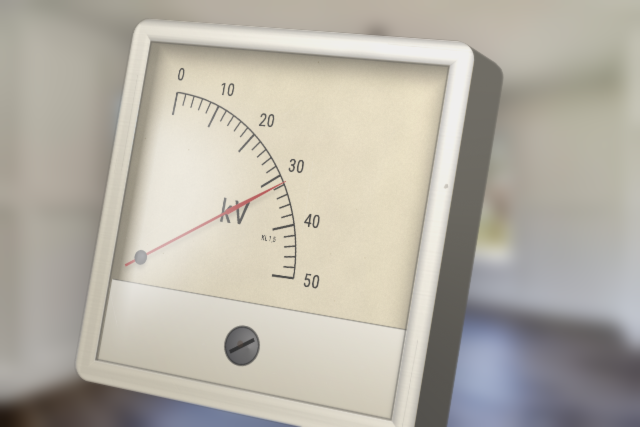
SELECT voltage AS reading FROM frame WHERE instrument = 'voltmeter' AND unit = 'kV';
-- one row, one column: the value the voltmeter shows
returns 32 kV
